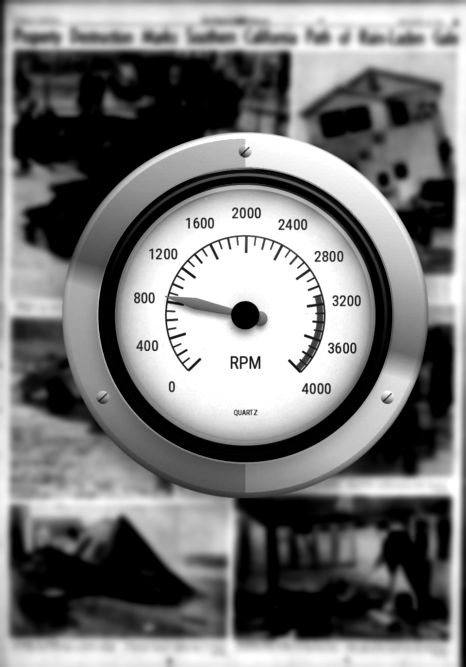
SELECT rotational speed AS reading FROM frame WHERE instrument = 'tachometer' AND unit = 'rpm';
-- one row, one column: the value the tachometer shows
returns 850 rpm
